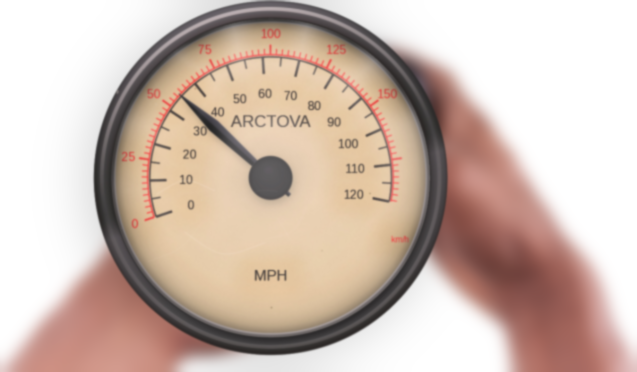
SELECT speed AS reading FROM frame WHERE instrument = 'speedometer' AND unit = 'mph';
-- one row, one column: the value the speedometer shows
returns 35 mph
